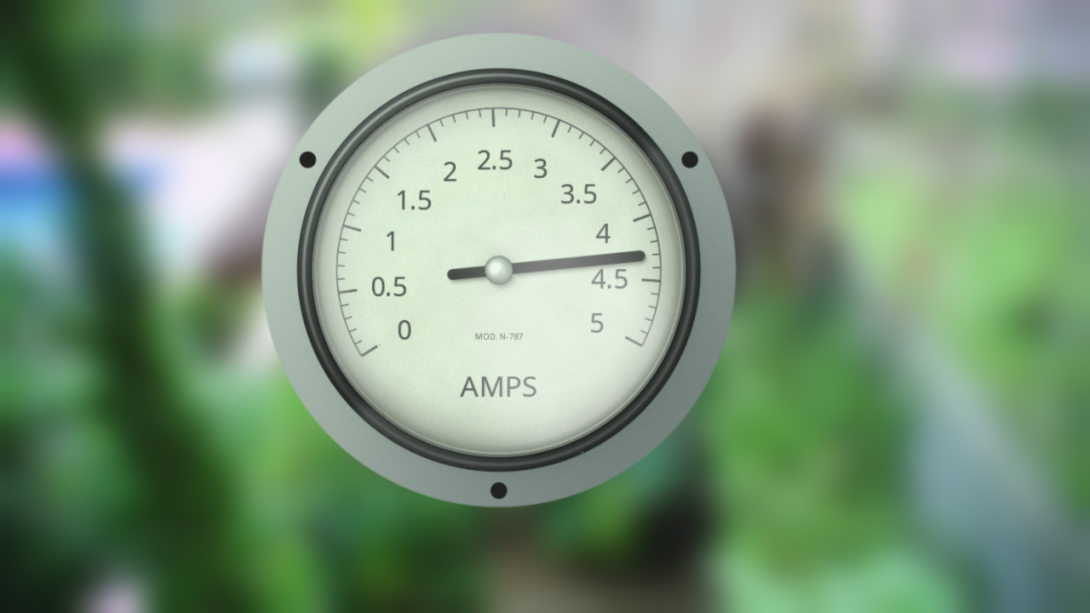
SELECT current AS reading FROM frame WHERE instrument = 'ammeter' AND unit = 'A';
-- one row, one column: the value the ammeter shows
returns 4.3 A
